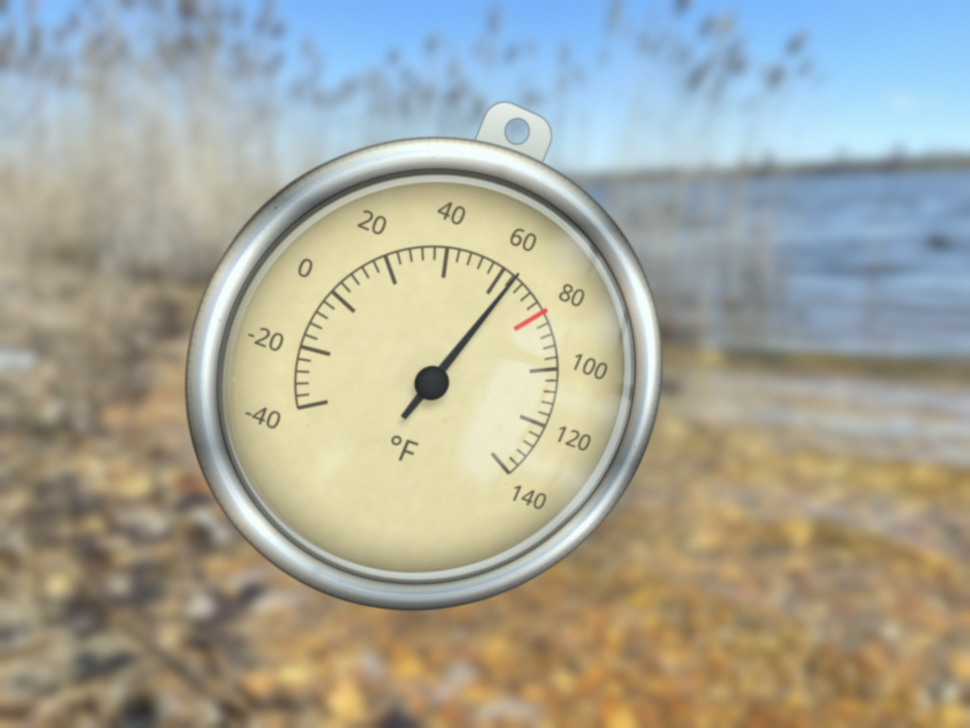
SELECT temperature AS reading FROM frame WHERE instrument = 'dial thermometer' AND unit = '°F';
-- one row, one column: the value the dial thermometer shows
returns 64 °F
